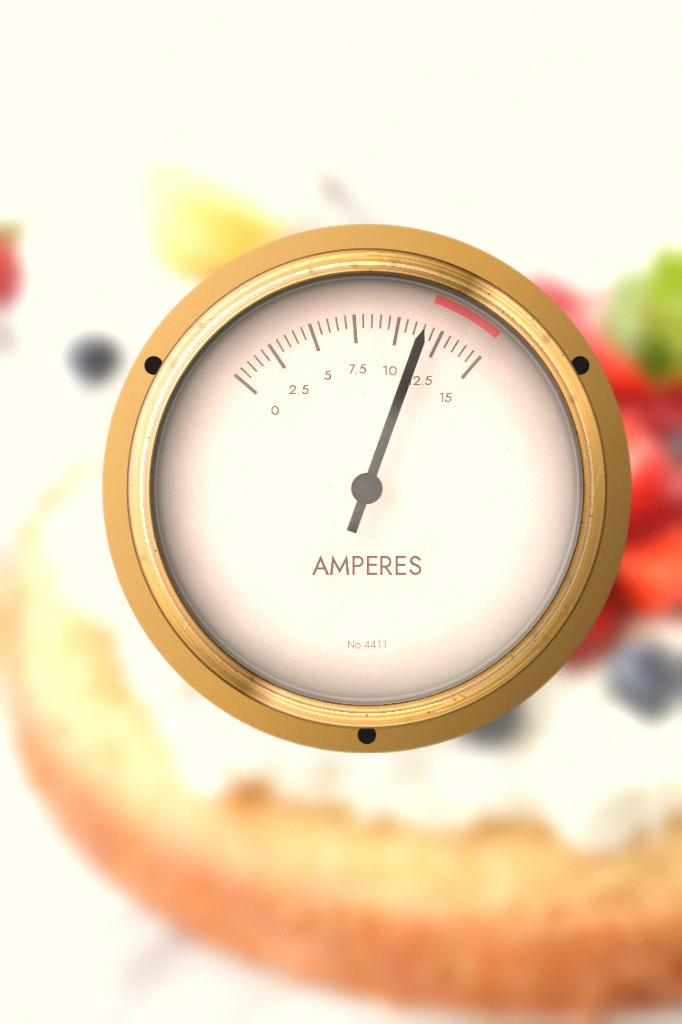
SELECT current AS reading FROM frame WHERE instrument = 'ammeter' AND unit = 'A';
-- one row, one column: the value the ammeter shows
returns 11.5 A
